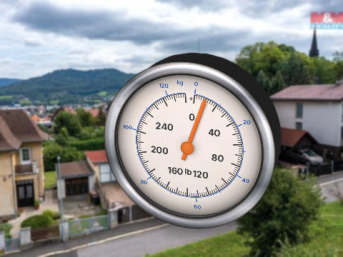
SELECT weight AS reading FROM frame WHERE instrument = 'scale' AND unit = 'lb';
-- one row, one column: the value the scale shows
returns 10 lb
